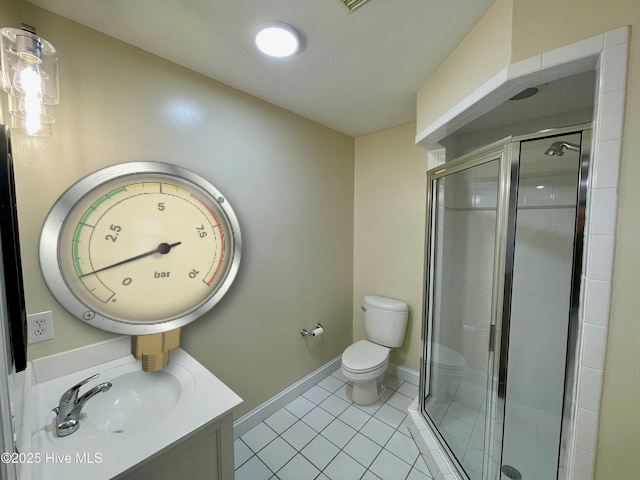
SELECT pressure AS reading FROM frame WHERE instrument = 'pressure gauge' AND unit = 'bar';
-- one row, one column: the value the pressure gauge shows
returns 1 bar
